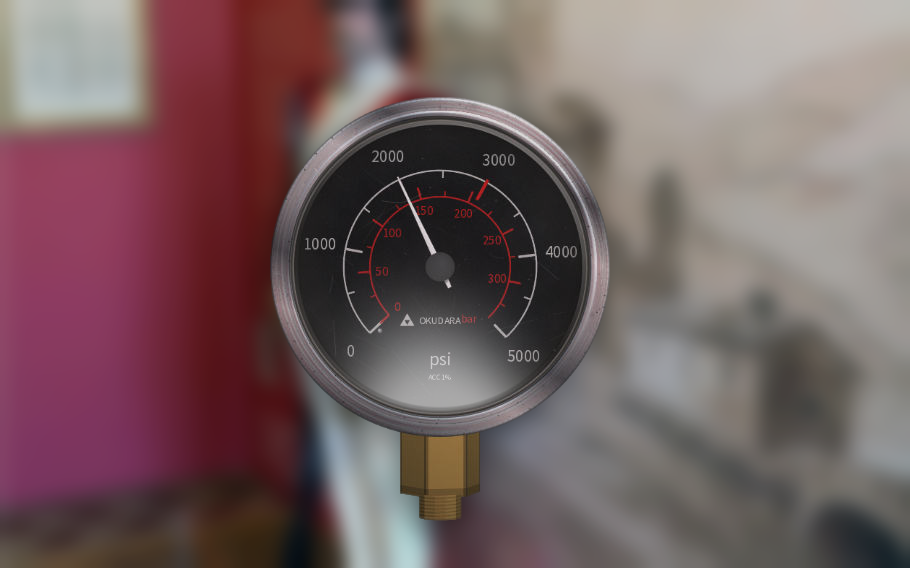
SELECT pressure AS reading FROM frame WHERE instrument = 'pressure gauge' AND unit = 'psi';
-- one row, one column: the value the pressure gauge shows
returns 2000 psi
